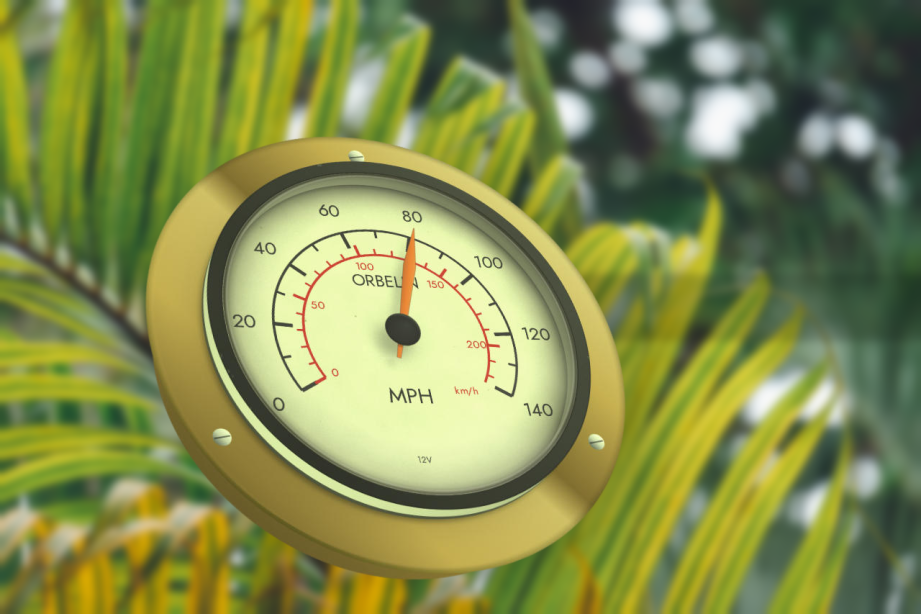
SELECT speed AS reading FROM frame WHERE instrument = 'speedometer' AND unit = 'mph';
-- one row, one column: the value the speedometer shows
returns 80 mph
